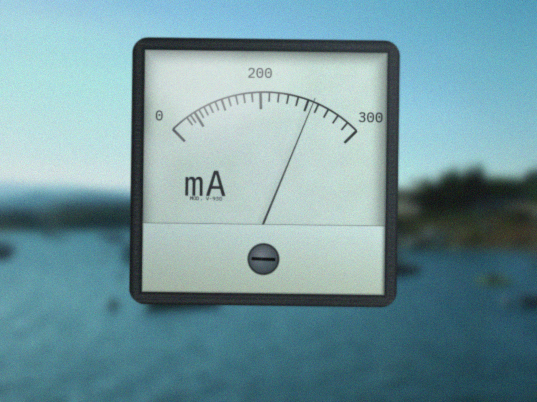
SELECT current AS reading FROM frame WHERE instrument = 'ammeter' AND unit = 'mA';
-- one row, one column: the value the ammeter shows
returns 255 mA
